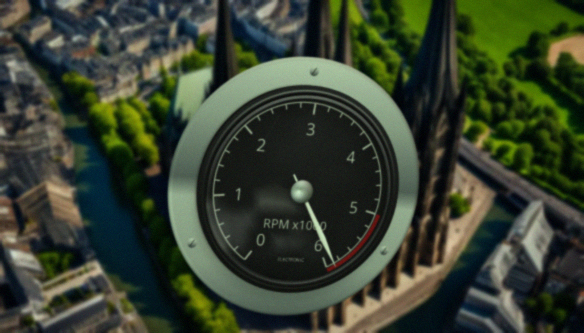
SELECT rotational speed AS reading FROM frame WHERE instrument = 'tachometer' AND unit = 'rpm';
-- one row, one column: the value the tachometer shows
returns 5900 rpm
